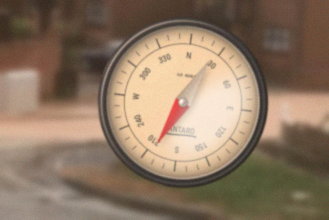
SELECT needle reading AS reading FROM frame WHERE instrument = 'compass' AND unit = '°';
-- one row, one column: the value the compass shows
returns 205 °
